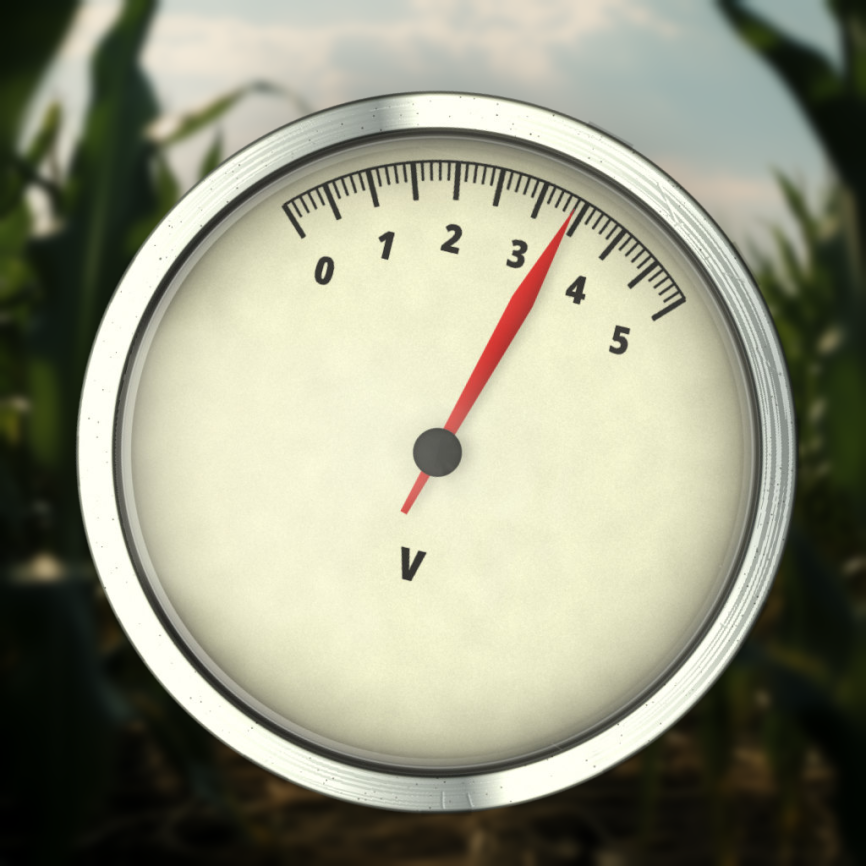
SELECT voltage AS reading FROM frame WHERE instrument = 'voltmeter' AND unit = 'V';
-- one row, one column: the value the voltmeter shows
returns 3.4 V
